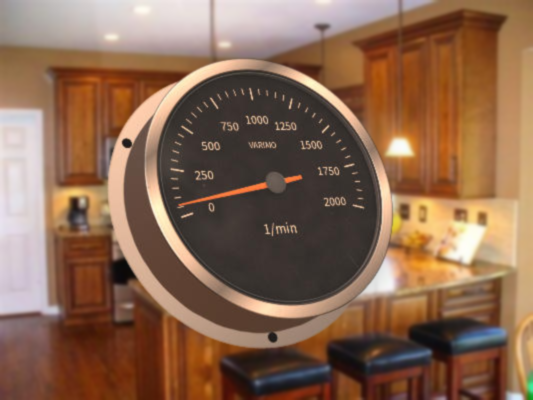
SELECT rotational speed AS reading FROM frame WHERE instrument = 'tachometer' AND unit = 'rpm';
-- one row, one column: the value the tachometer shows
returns 50 rpm
